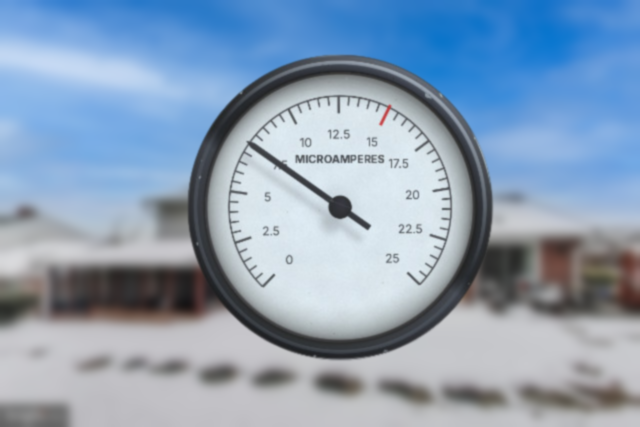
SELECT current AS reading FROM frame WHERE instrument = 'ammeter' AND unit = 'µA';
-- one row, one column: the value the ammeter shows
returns 7.5 µA
